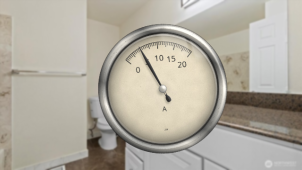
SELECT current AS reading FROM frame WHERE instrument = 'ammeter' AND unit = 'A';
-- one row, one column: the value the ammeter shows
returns 5 A
